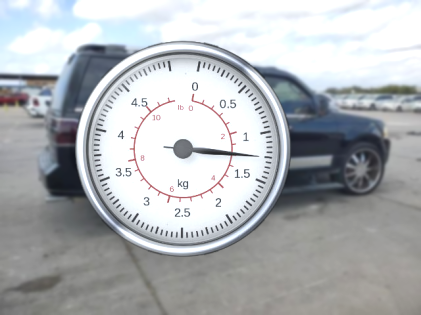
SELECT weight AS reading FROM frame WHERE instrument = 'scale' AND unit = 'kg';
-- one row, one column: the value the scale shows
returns 1.25 kg
